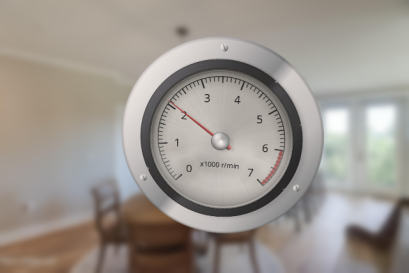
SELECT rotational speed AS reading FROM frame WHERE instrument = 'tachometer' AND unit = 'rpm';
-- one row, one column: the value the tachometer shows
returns 2100 rpm
